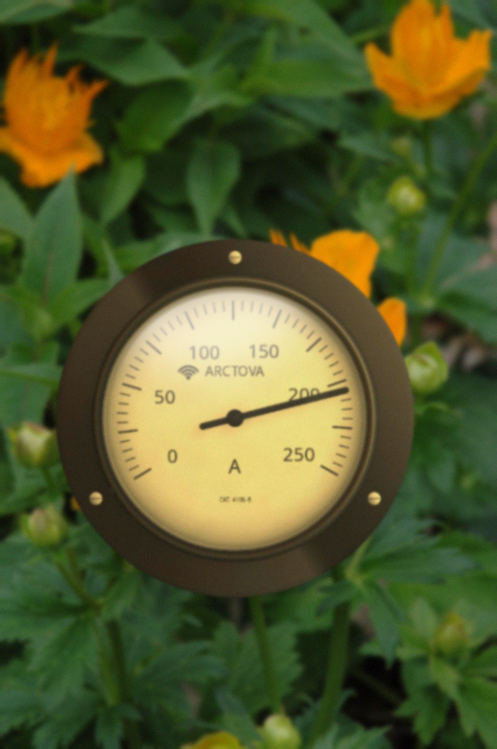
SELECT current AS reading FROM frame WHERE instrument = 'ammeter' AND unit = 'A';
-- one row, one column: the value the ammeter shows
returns 205 A
